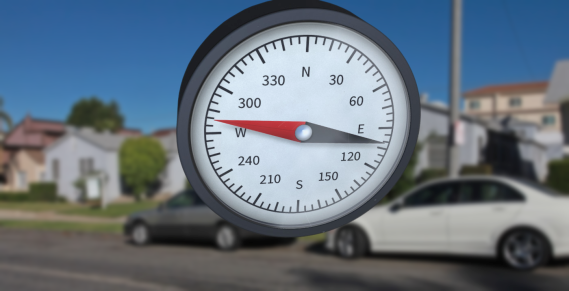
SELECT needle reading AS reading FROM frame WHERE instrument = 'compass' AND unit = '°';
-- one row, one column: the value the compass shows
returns 280 °
